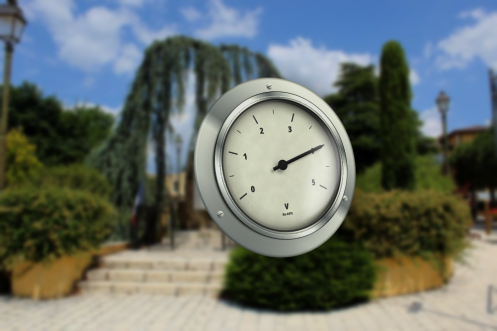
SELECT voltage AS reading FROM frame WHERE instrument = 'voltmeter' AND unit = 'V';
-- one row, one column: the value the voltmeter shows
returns 4 V
